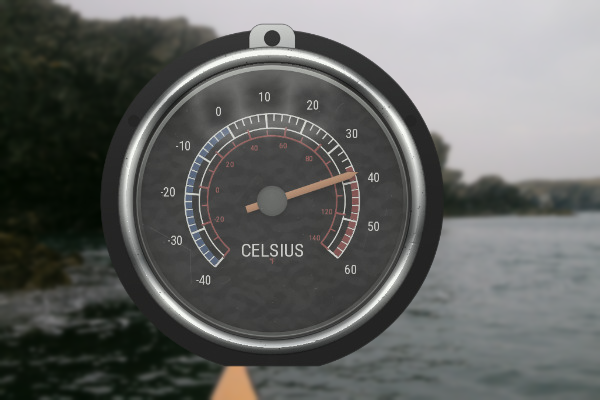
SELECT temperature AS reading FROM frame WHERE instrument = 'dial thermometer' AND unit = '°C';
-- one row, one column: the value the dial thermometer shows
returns 38 °C
